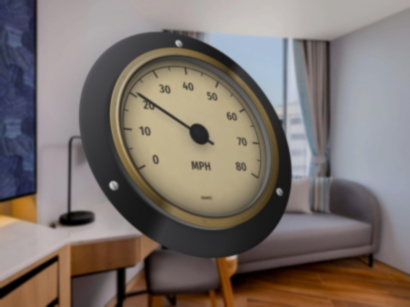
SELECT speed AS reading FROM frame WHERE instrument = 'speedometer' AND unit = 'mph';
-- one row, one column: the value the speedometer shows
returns 20 mph
